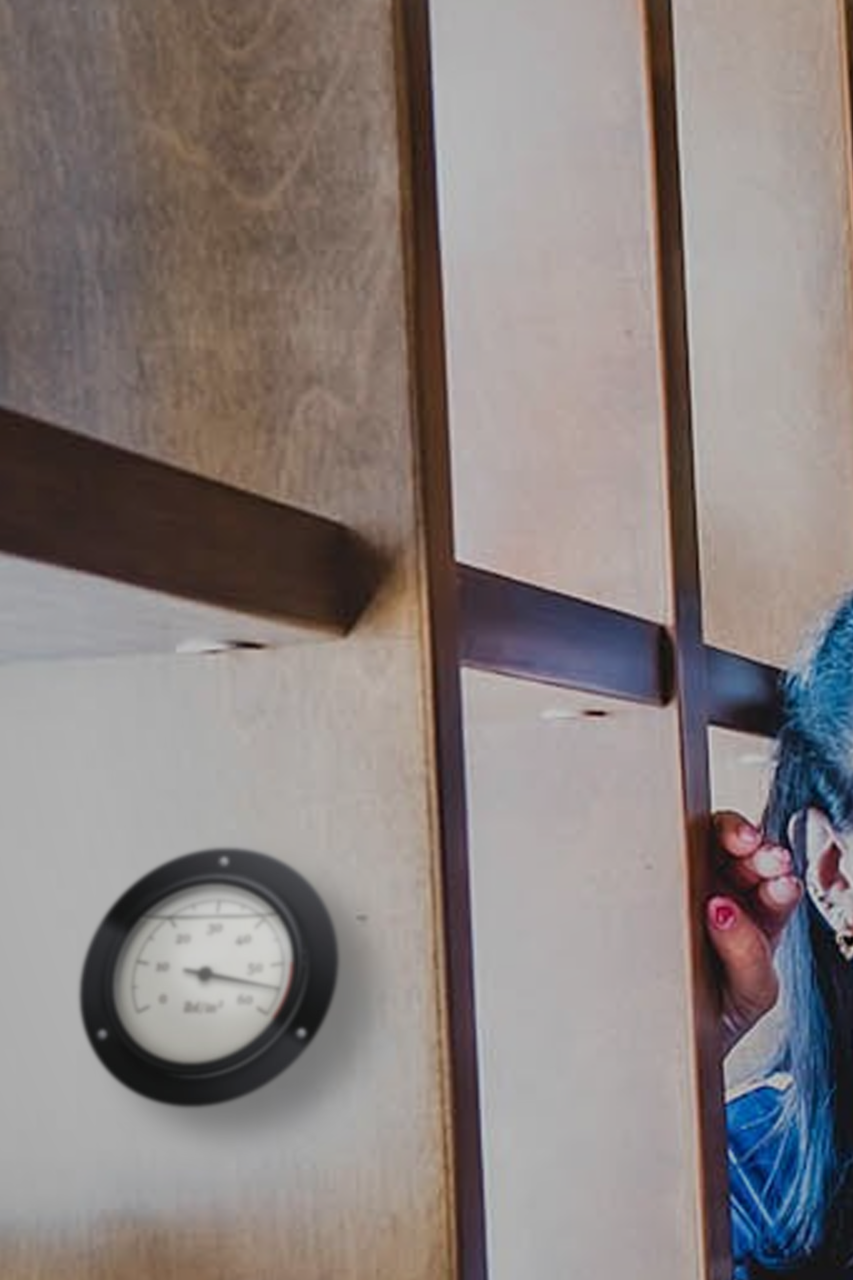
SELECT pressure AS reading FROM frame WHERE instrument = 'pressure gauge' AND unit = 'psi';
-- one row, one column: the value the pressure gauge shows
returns 55 psi
